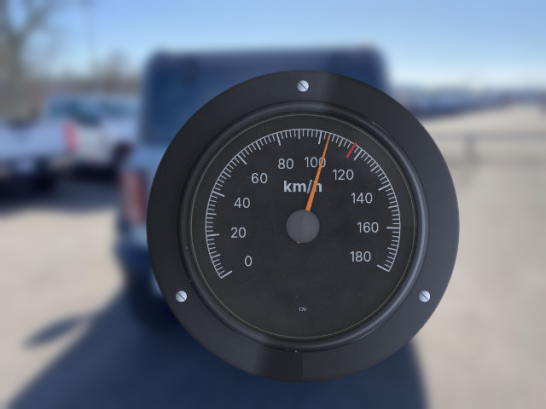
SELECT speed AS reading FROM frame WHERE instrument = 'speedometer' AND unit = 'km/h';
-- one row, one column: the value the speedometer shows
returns 104 km/h
